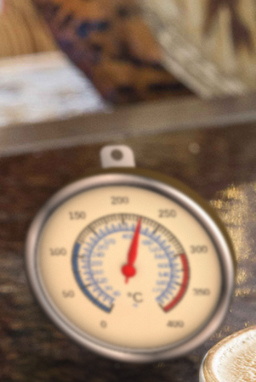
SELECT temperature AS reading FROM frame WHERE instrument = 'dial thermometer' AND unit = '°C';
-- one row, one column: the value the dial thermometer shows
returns 225 °C
